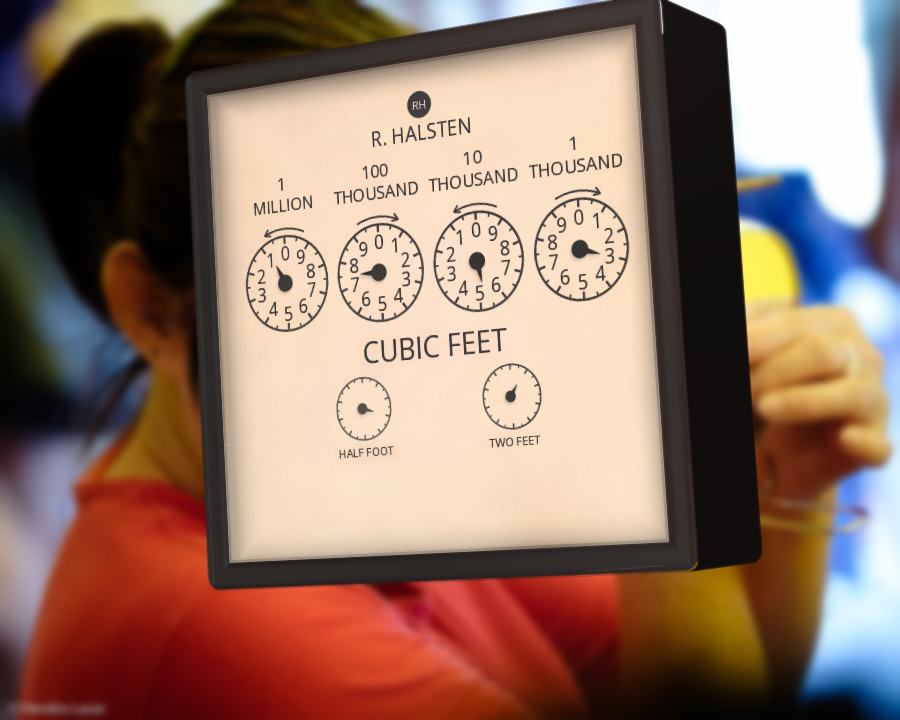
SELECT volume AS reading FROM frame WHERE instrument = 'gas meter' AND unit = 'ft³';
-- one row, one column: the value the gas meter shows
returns 75300 ft³
